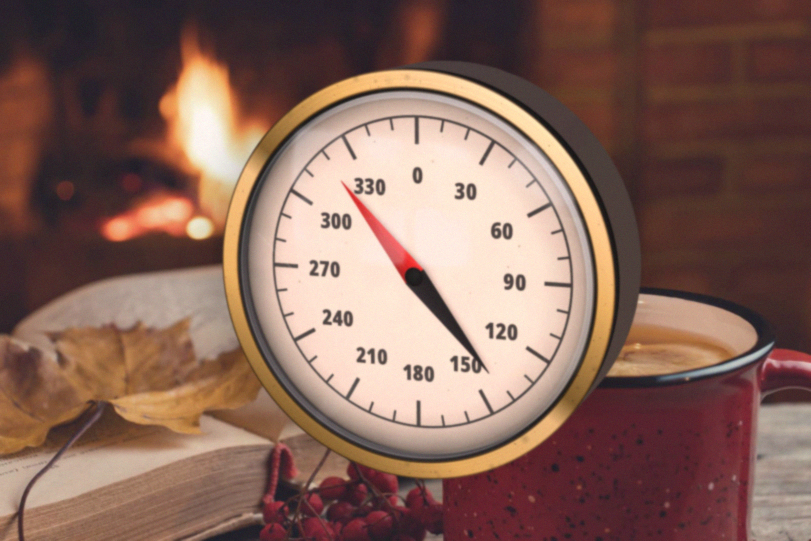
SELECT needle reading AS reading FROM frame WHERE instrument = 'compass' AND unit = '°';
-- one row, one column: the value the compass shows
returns 320 °
